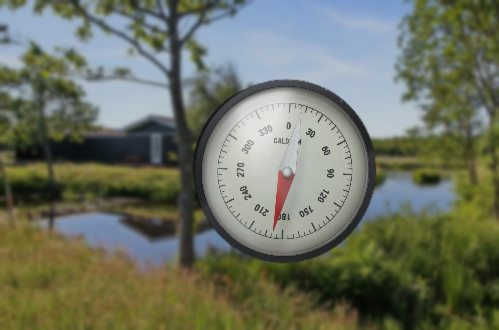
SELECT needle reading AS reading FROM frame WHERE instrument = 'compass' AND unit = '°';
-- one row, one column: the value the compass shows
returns 190 °
